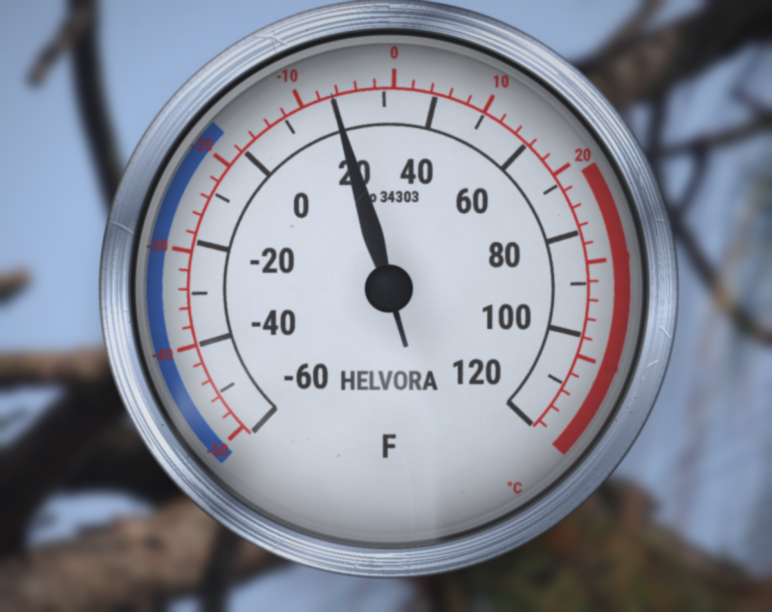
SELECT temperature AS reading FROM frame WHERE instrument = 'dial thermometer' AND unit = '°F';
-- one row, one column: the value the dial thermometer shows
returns 20 °F
